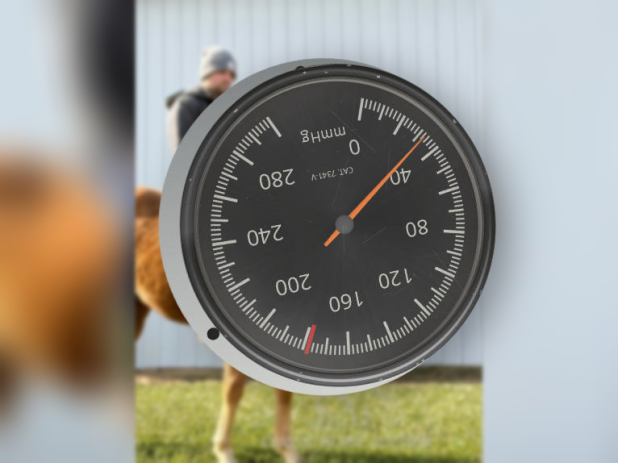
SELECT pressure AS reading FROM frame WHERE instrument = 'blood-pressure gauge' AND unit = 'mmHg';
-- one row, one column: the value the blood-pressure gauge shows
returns 32 mmHg
